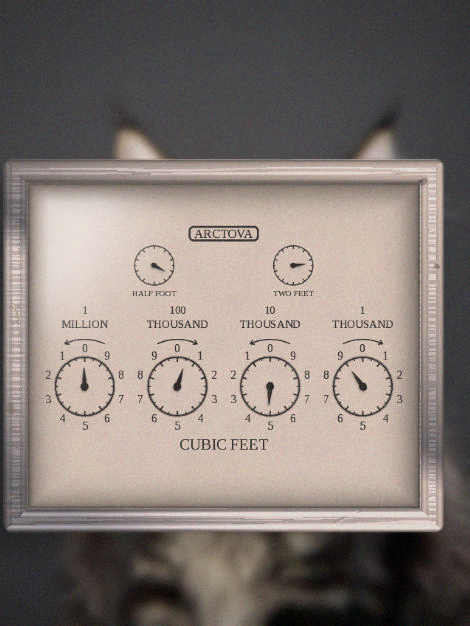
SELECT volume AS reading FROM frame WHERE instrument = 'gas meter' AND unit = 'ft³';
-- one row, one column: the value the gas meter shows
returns 4900 ft³
